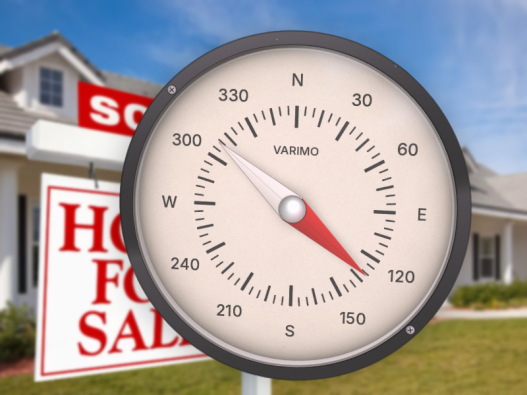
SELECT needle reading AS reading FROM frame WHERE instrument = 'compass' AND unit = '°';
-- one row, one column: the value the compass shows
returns 130 °
